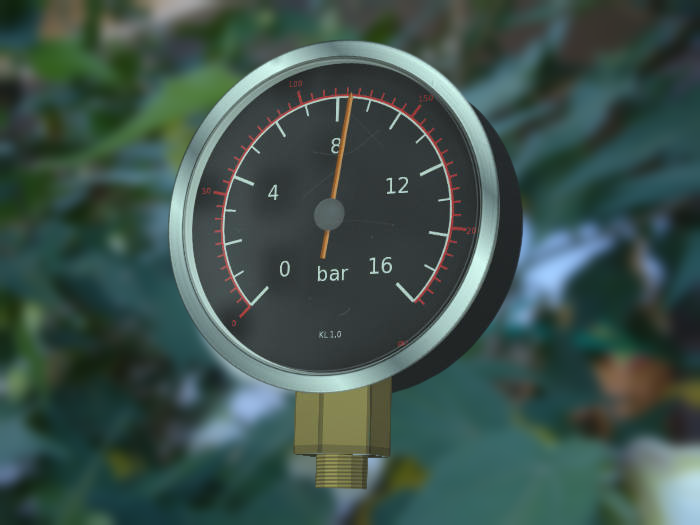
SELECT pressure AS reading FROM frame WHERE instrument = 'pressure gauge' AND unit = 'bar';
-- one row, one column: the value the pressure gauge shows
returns 8.5 bar
